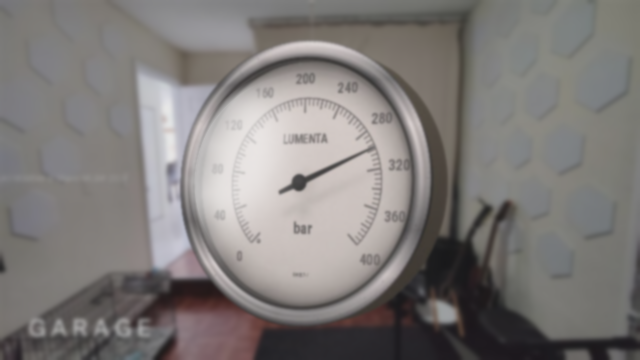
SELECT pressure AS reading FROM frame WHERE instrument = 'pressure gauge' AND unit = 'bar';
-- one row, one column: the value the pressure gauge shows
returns 300 bar
